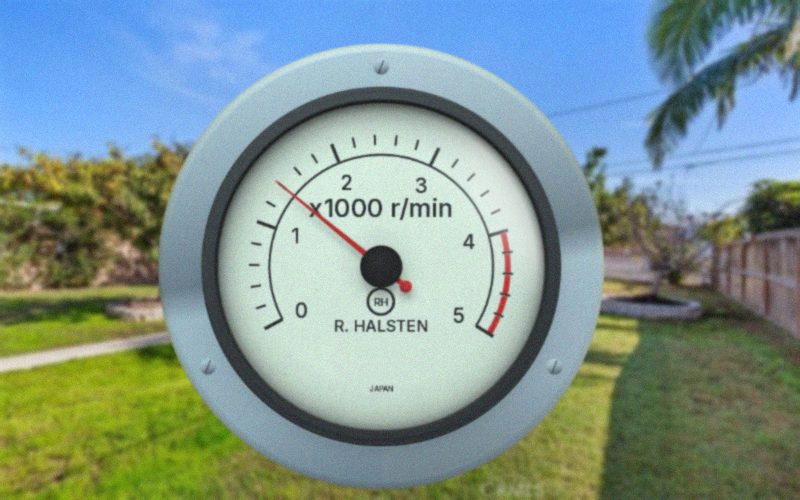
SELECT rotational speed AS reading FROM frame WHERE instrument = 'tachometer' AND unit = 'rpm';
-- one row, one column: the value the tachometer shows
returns 1400 rpm
